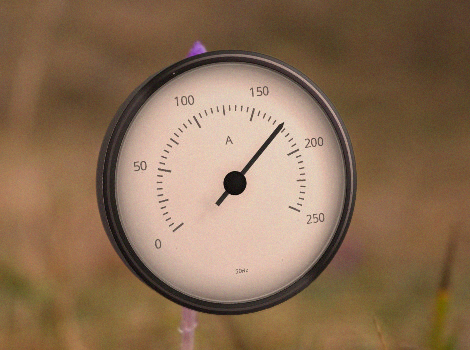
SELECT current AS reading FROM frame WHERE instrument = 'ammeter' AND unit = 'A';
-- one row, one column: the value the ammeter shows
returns 175 A
